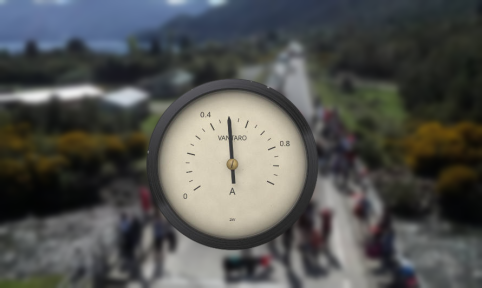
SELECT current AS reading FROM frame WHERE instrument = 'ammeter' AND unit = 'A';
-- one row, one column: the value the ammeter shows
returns 0.5 A
